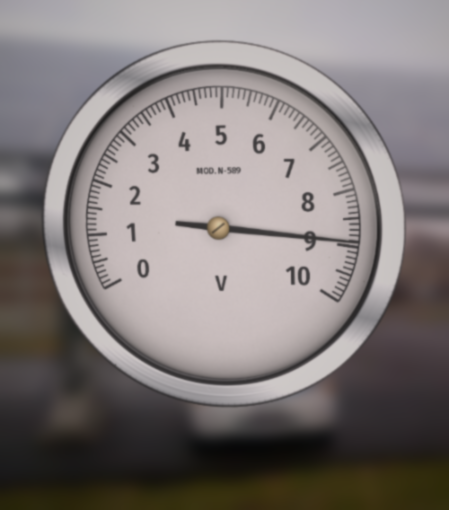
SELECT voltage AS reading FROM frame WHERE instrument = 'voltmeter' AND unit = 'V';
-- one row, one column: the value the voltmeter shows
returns 8.9 V
